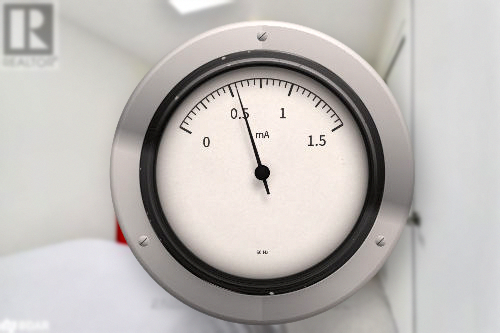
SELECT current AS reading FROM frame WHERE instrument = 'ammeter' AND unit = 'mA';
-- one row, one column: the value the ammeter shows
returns 0.55 mA
